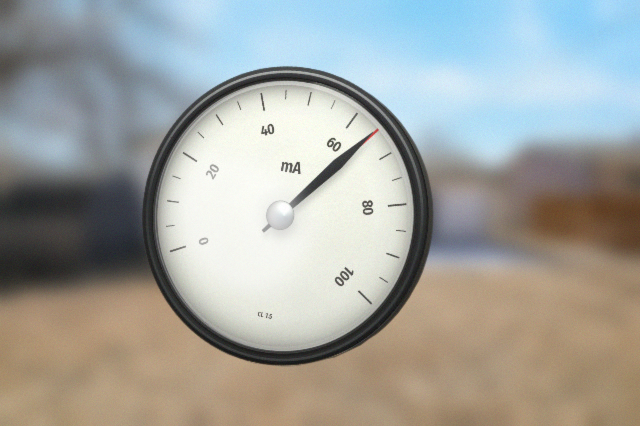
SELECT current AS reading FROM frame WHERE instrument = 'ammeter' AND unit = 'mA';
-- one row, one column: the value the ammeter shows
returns 65 mA
